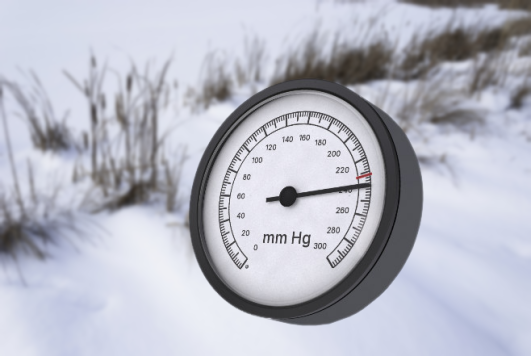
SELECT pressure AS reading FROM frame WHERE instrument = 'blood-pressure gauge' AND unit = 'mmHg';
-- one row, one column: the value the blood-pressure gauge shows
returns 240 mmHg
